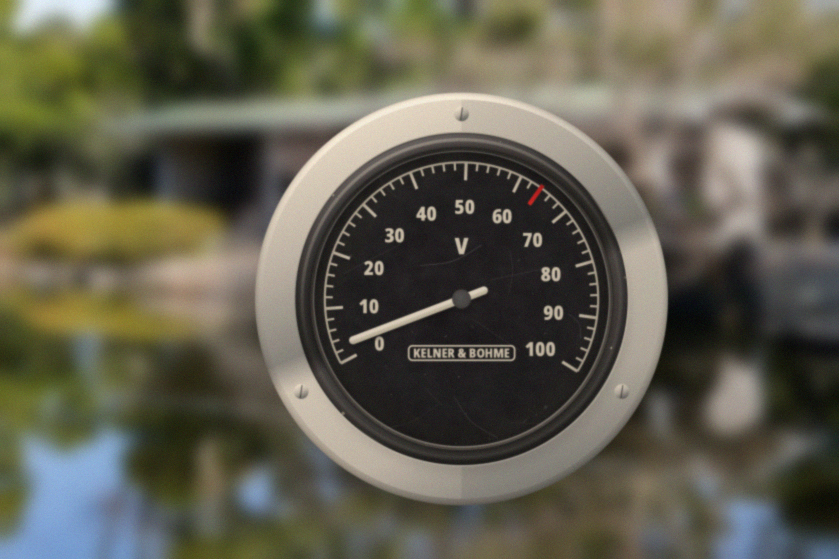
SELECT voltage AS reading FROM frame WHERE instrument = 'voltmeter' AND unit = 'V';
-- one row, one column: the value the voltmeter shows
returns 3 V
